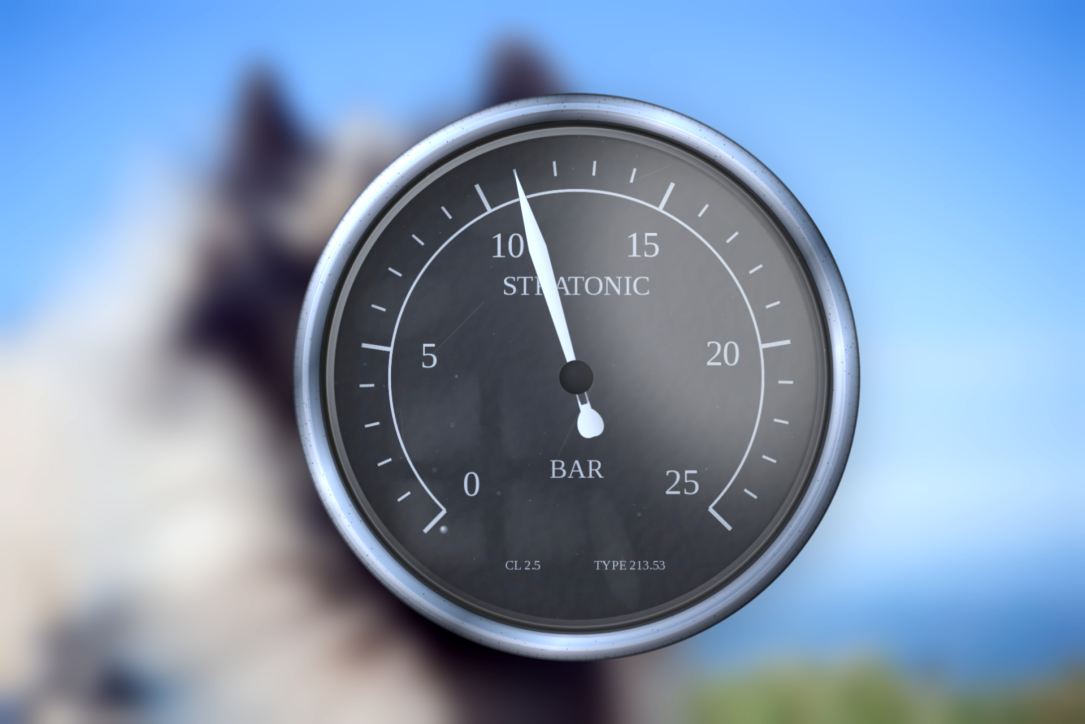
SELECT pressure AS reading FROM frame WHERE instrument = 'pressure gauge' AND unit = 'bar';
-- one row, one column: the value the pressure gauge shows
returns 11 bar
